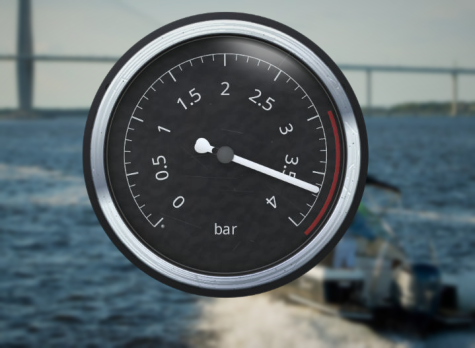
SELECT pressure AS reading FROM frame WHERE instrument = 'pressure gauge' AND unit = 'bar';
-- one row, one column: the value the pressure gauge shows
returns 3.65 bar
